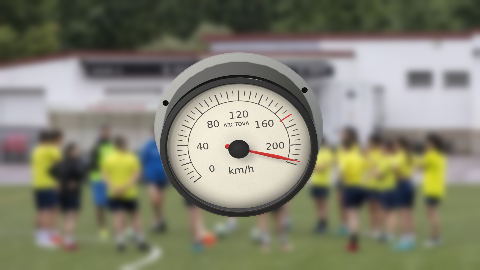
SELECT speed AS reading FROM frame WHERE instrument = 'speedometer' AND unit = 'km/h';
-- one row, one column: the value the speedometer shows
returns 215 km/h
